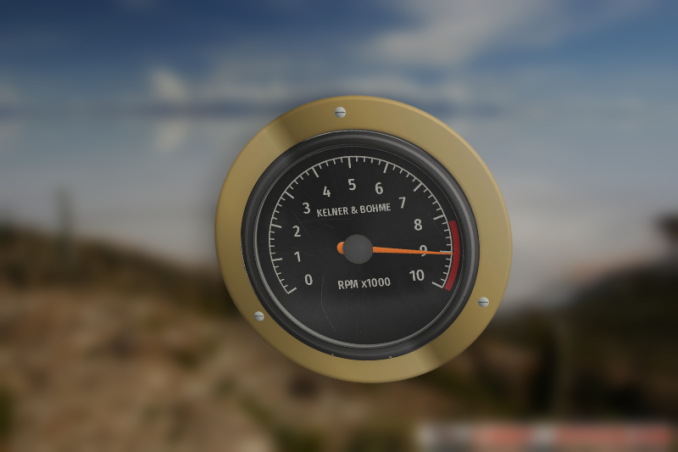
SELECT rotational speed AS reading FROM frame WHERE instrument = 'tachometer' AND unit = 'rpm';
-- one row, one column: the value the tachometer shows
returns 9000 rpm
